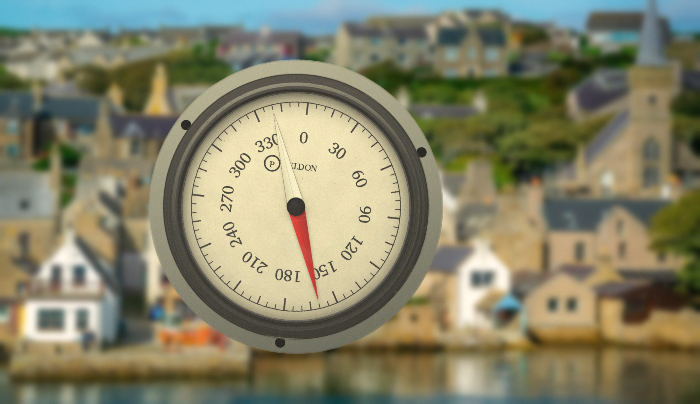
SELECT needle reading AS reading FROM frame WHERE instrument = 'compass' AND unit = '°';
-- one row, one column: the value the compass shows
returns 160 °
